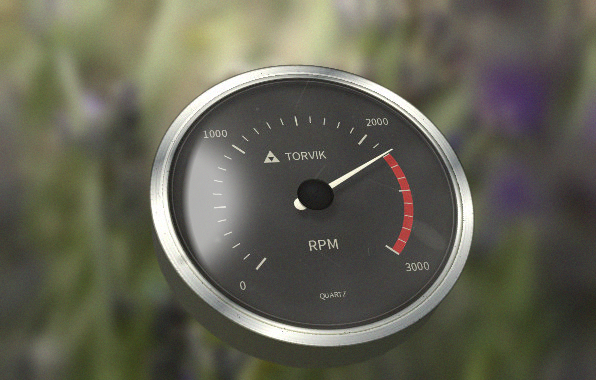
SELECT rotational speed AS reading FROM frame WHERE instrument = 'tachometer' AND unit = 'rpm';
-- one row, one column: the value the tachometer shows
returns 2200 rpm
